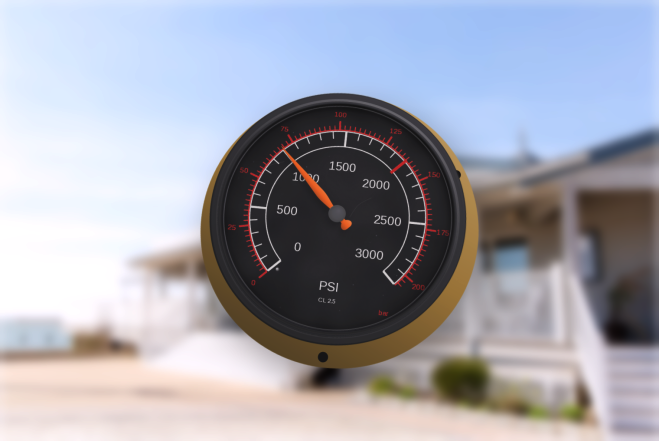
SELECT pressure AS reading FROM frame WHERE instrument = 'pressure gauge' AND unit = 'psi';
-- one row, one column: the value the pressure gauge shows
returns 1000 psi
